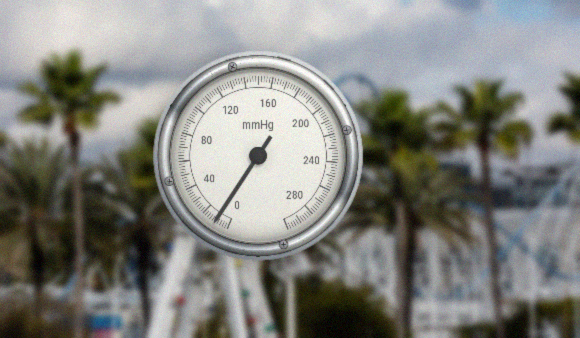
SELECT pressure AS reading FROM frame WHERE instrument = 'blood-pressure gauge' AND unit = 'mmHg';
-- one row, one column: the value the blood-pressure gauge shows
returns 10 mmHg
